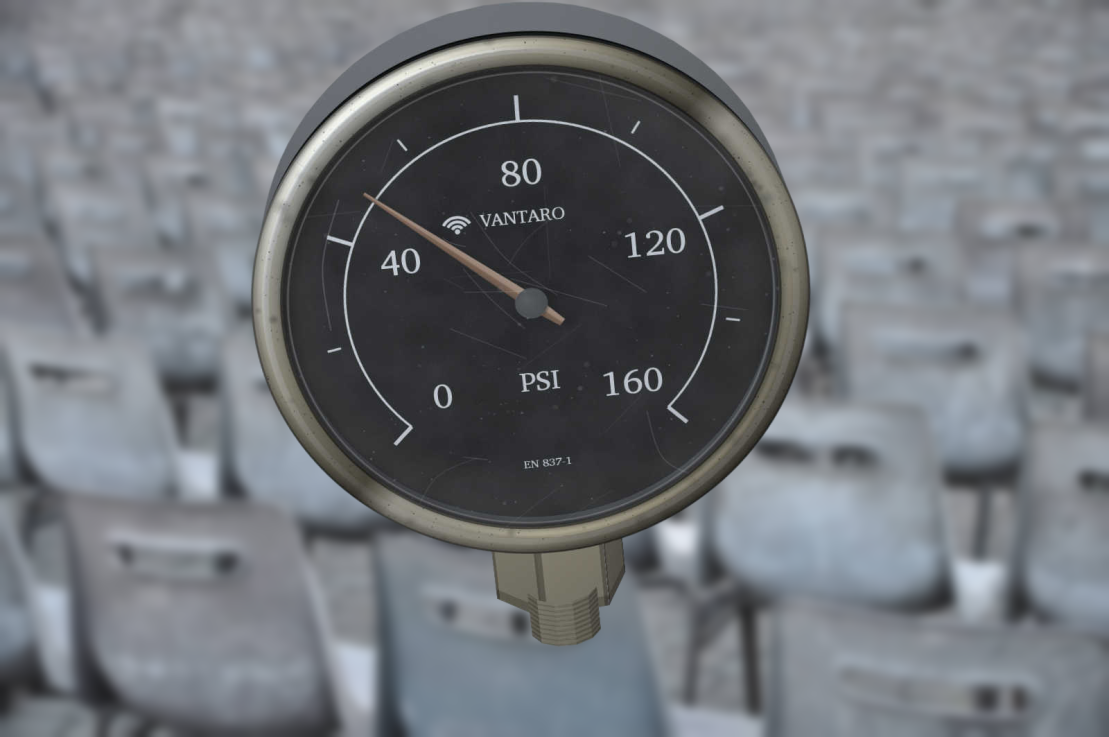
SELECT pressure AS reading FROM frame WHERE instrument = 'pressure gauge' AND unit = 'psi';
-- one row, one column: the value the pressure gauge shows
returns 50 psi
